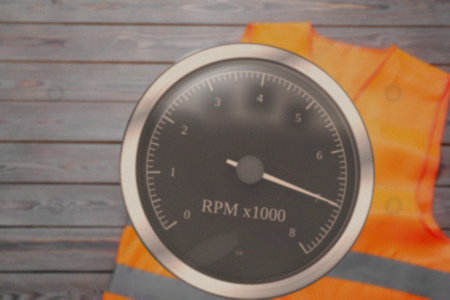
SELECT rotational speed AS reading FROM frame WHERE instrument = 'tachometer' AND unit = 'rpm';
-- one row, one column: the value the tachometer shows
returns 7000 rpm
